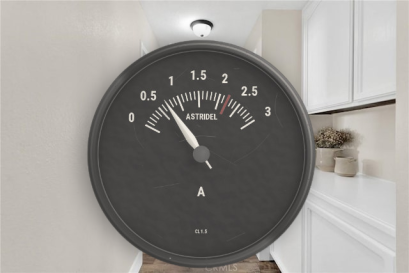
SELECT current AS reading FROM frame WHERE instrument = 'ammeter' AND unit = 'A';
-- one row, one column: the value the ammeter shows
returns 0.7 A
